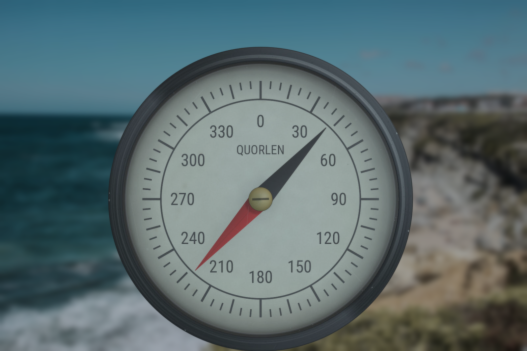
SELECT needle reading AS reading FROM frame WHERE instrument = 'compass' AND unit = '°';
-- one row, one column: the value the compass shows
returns 222.5 °
